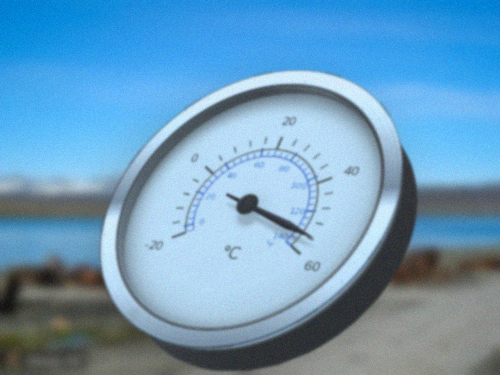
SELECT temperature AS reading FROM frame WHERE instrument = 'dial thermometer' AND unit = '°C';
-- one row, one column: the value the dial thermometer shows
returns 56 °C
